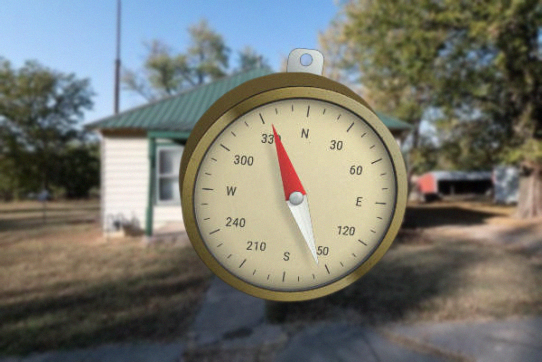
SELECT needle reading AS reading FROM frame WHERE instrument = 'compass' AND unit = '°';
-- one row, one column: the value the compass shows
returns 335 °
